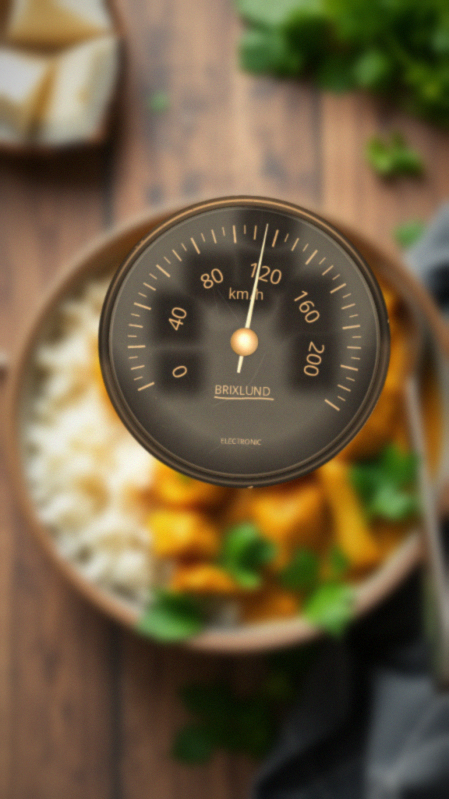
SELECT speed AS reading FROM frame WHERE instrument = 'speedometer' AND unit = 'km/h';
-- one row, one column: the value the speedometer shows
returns 115 km/h
